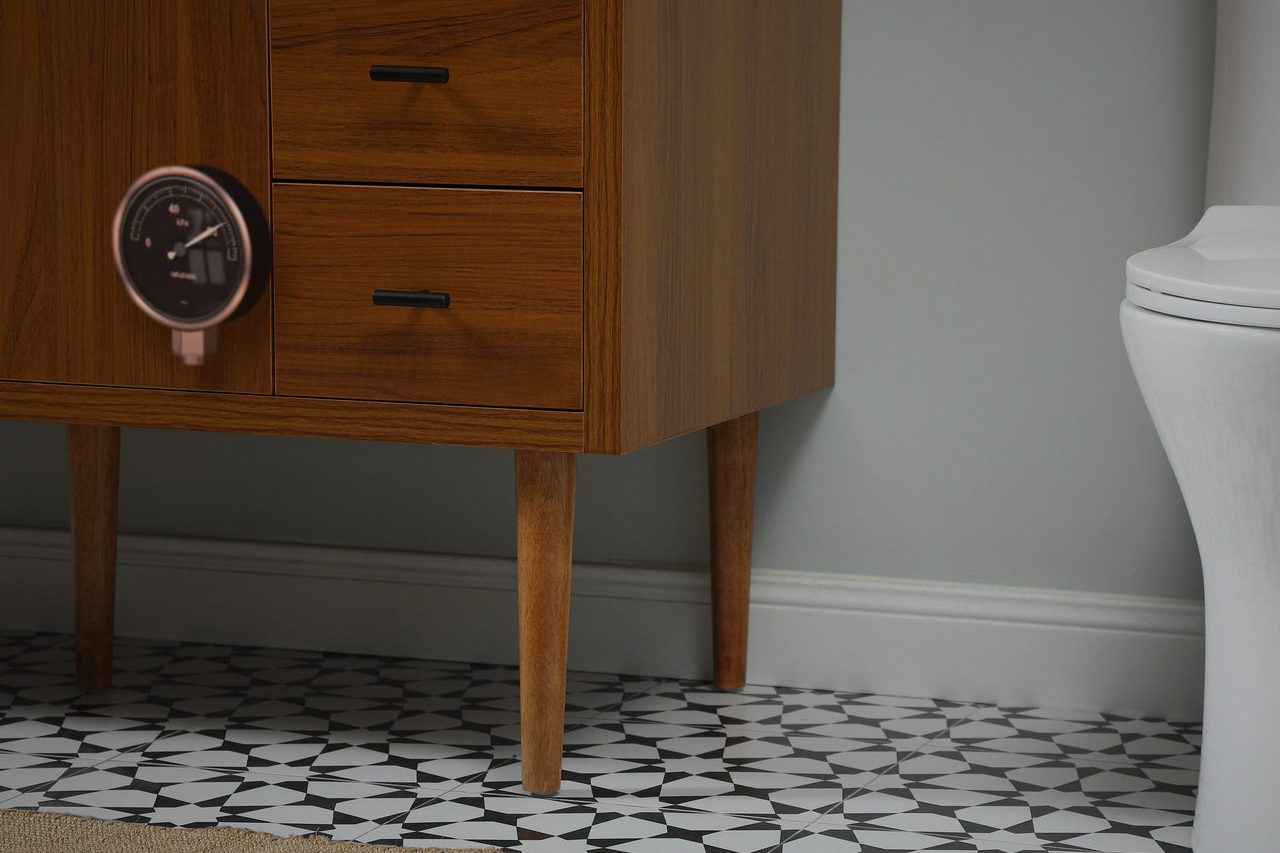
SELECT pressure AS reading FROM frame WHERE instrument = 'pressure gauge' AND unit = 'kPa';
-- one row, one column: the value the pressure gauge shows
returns 80 kPa
